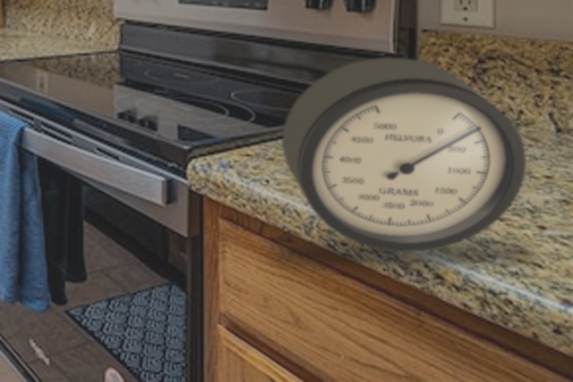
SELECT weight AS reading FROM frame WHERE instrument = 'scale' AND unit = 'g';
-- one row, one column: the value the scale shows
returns 250 g
